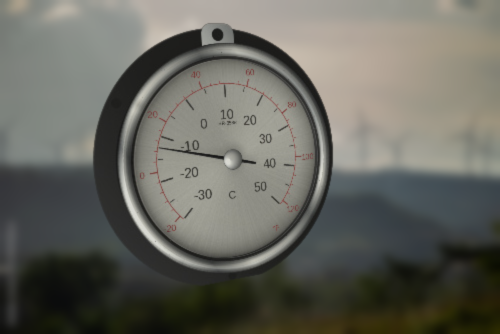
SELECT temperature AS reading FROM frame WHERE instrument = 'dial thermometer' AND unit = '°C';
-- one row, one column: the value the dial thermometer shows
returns -12.5 °C
